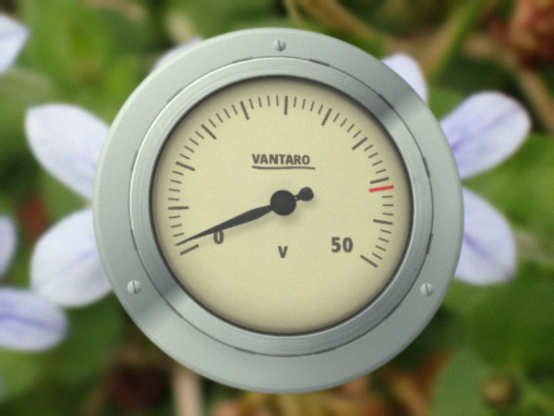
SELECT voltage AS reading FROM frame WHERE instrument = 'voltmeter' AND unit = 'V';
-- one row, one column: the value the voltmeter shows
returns 1 V
